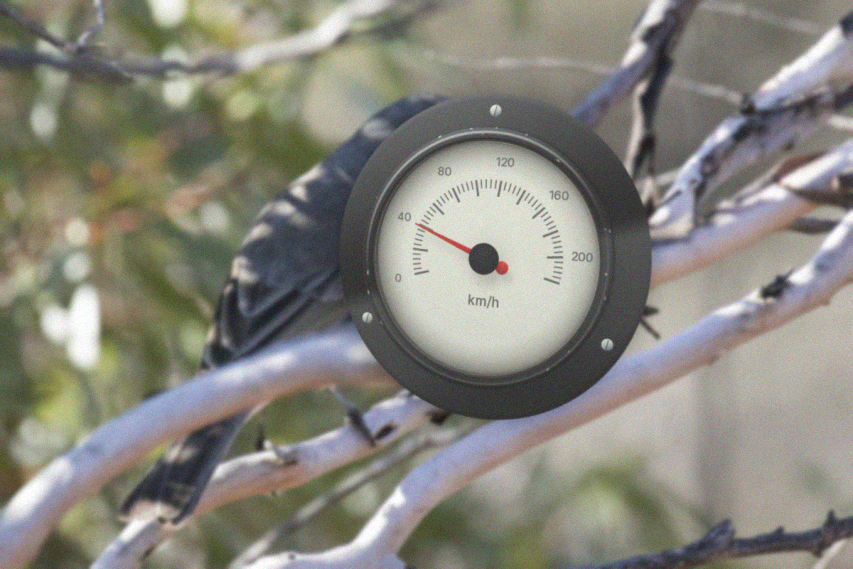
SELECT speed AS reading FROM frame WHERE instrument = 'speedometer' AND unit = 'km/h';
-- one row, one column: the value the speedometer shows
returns 40 km/h
